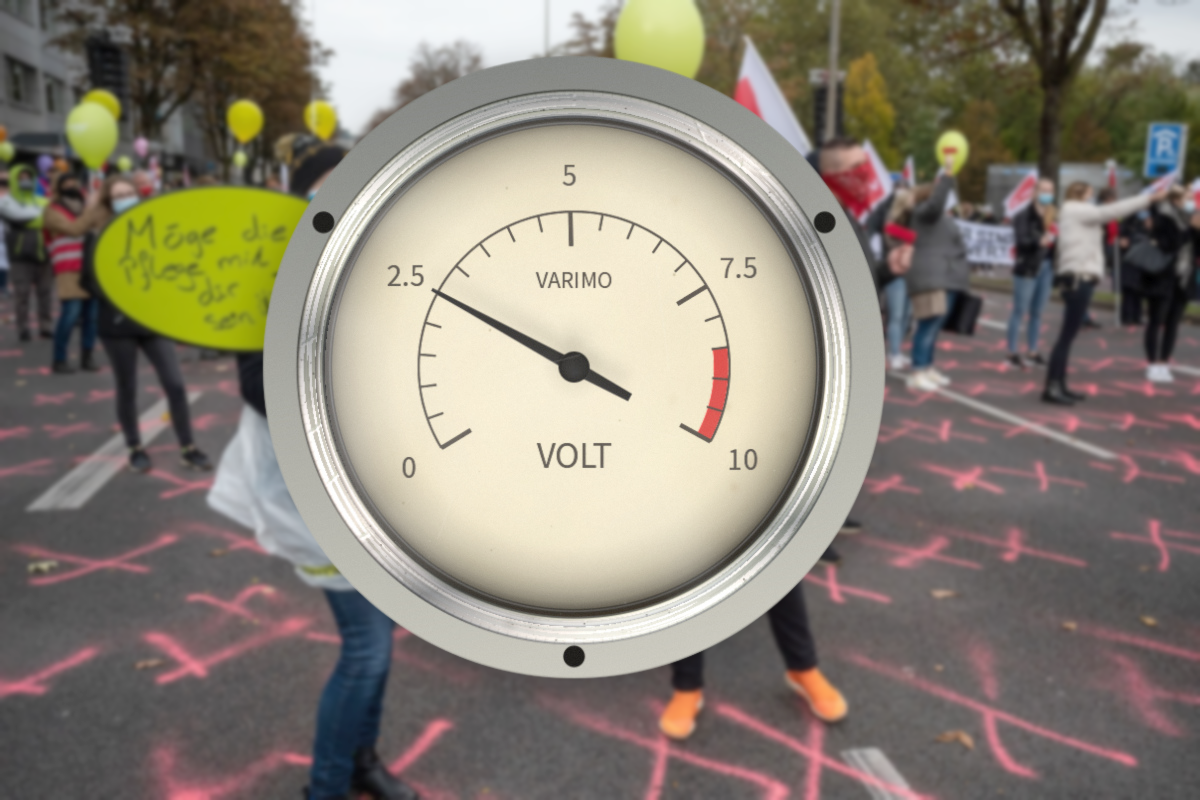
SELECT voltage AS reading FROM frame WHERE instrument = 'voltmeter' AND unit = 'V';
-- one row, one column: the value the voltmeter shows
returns 2.5 V
